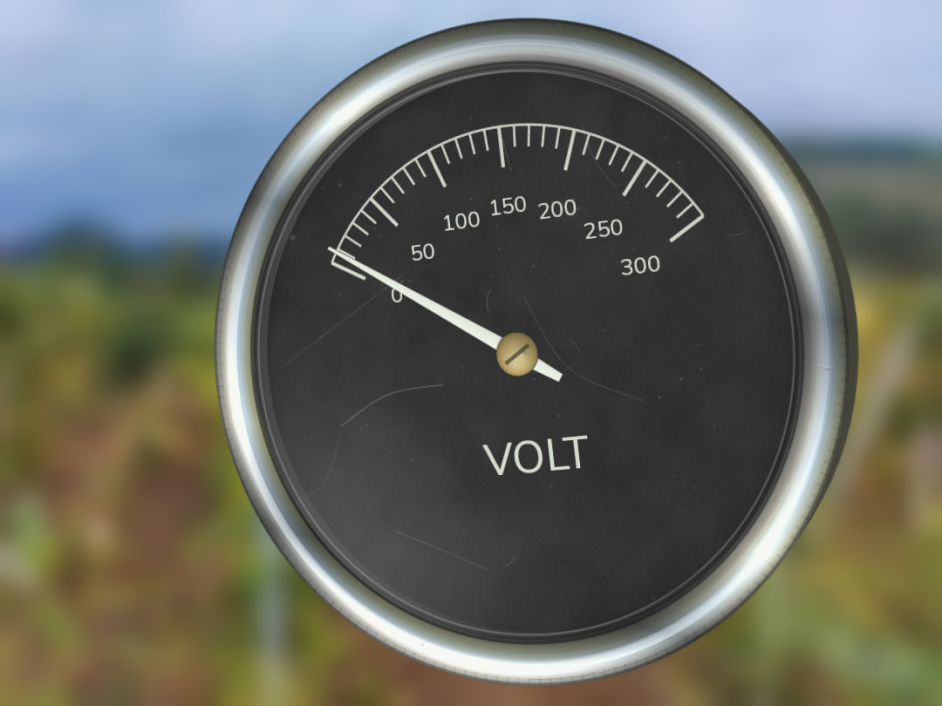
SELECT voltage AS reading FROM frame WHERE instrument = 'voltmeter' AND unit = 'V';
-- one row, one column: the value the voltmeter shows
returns 10 V
